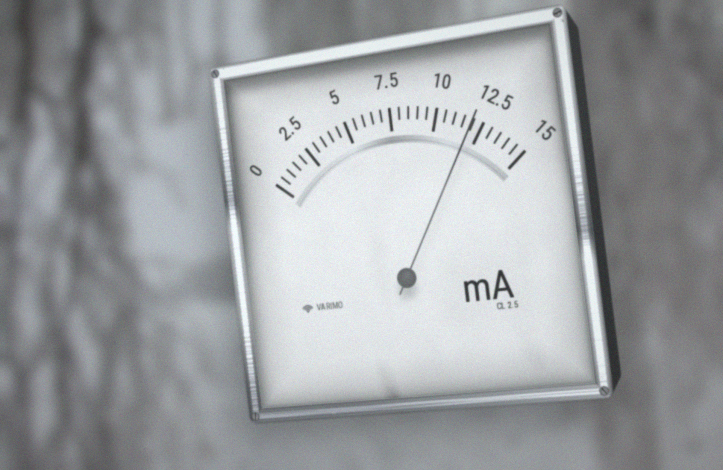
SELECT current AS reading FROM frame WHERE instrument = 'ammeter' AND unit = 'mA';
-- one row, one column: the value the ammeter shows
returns 12 mA
